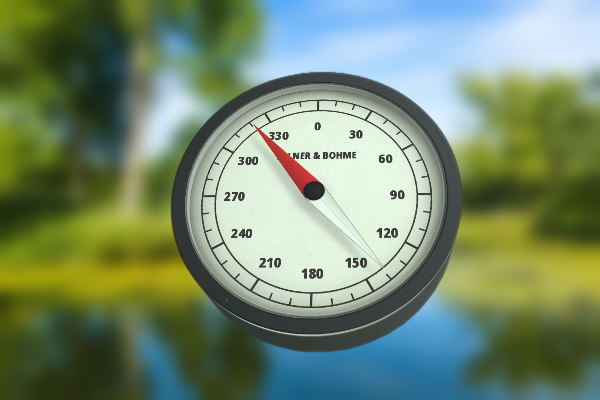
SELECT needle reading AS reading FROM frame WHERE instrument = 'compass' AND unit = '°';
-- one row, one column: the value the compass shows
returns 320 °
